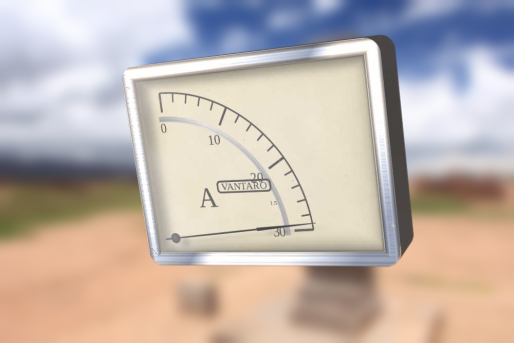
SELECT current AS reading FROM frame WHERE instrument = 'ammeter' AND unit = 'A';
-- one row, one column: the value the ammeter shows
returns 29 A
